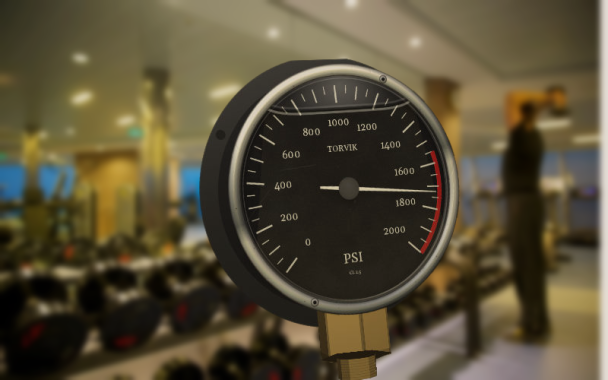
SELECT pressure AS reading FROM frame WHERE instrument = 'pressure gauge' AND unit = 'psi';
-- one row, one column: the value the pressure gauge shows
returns 1725 psi
